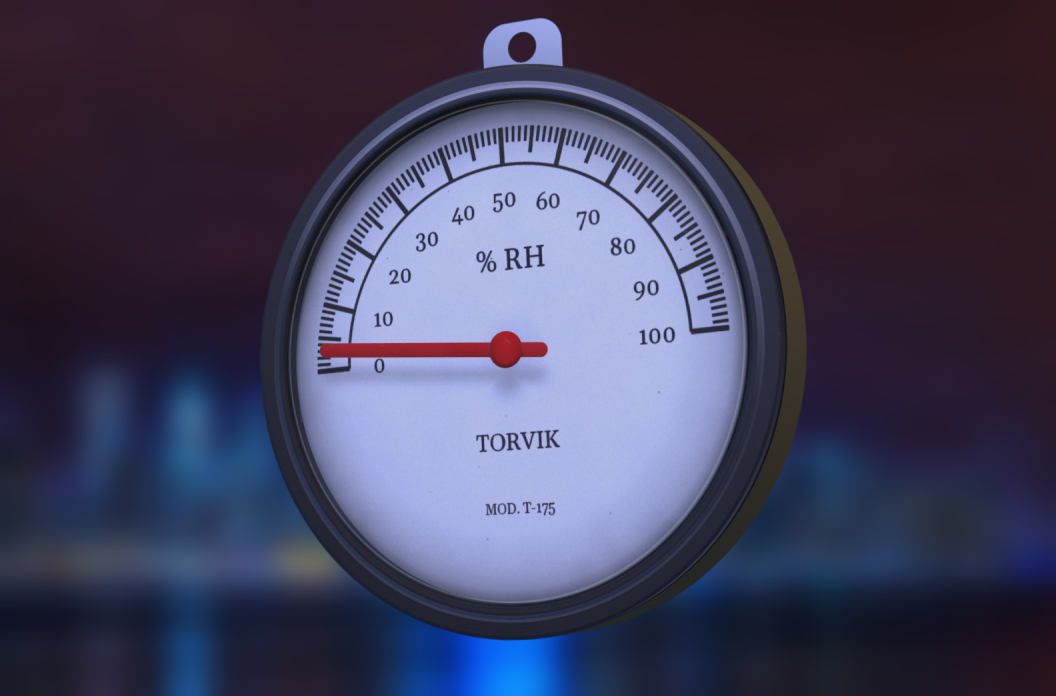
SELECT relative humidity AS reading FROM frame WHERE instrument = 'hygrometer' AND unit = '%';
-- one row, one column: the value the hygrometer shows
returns 3 %
